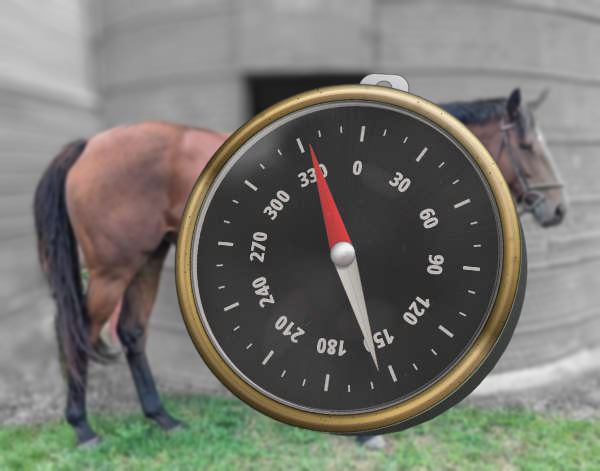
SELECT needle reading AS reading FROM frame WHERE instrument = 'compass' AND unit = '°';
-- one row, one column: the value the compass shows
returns 335 °
